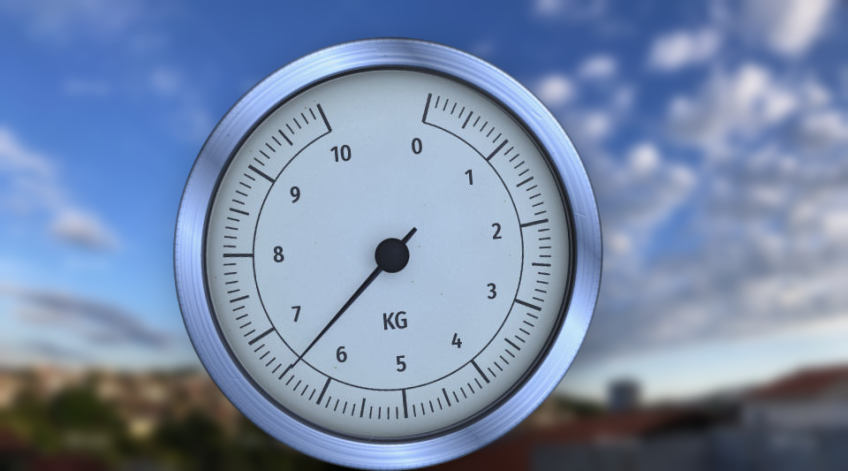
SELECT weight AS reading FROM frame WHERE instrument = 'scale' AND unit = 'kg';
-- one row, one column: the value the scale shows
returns 6.5 kg
